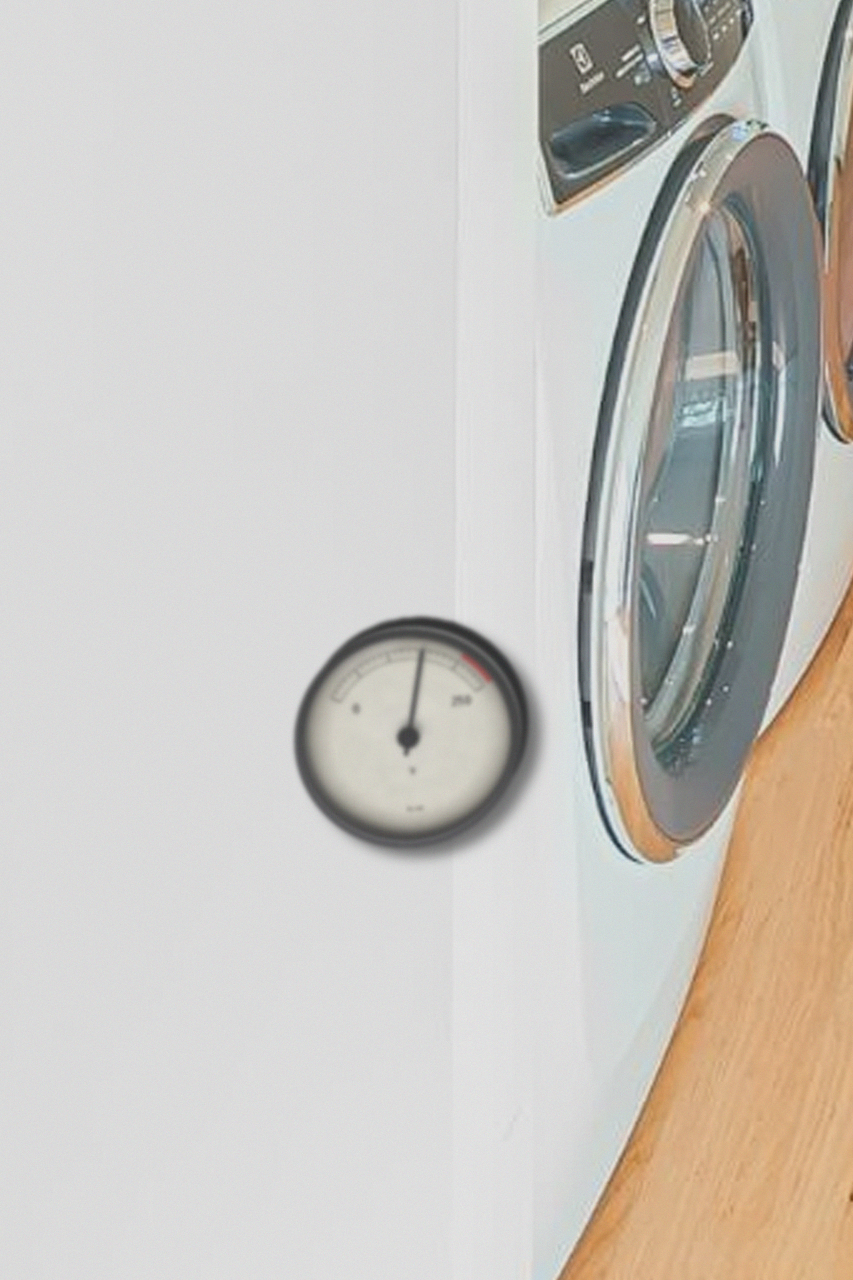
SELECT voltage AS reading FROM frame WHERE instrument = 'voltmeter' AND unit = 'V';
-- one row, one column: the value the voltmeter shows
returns 150 V
